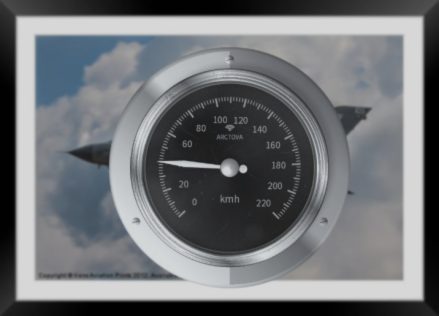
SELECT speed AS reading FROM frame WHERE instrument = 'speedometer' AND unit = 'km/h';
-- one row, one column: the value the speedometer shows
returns 40 km/h
